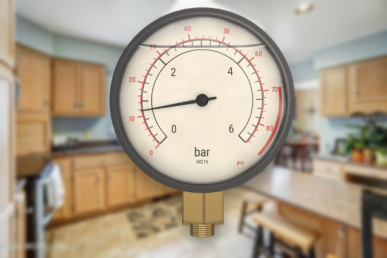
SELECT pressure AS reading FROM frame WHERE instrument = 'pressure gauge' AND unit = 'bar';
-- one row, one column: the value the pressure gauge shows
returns 0.8 bar
